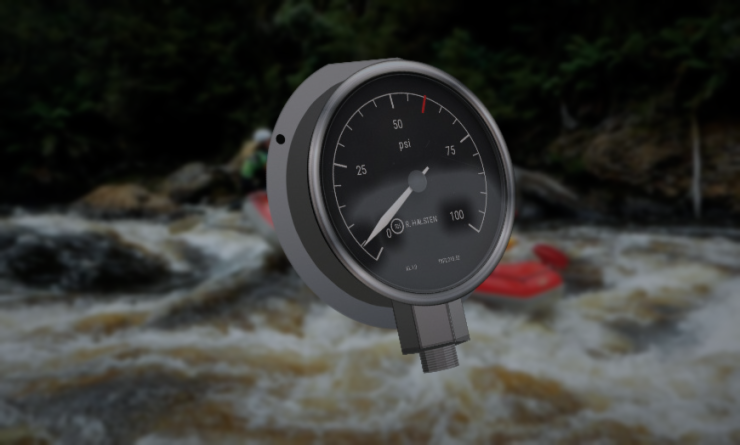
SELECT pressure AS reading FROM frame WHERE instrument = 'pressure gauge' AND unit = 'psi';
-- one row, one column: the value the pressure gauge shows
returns 5 psi
